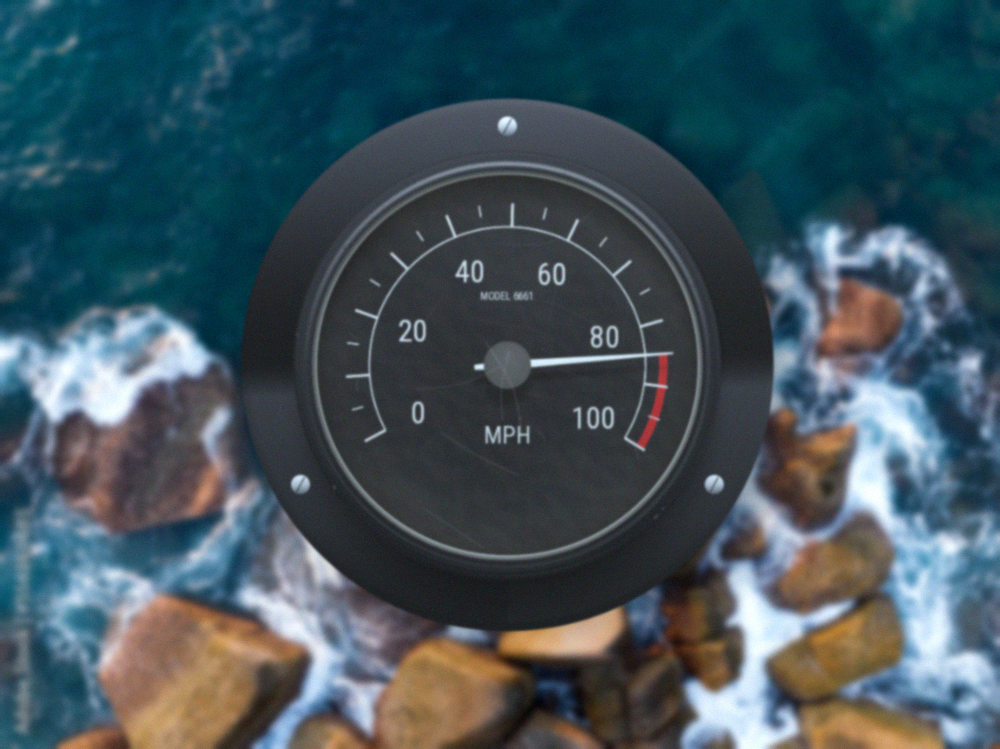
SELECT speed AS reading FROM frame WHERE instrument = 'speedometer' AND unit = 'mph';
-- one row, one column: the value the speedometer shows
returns 85 mph
